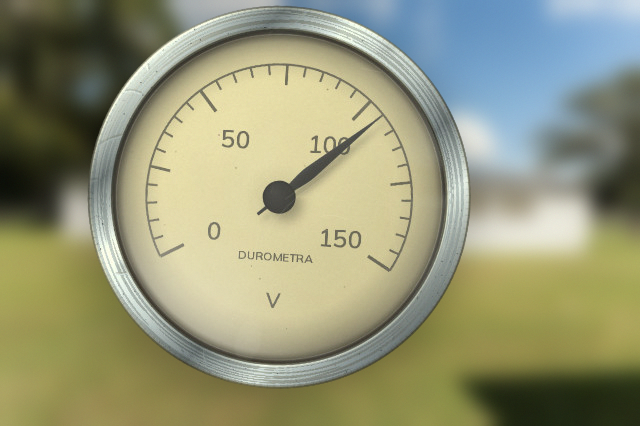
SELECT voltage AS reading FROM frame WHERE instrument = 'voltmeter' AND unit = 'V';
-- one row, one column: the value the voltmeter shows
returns 105 V
